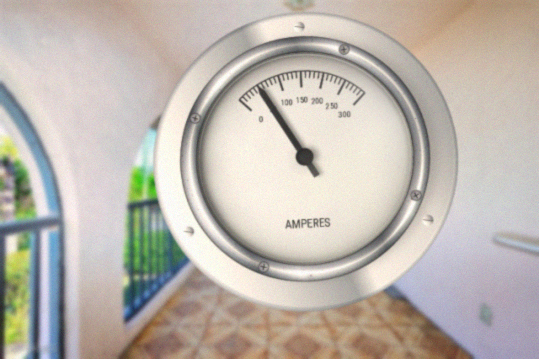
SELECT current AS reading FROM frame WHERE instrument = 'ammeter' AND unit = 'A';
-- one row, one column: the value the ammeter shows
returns 50 A
